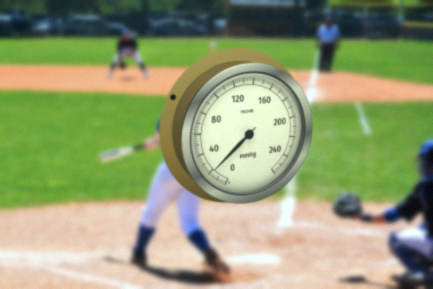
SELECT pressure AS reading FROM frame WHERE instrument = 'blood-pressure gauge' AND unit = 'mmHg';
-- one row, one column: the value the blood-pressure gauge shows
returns 20 mmHg
